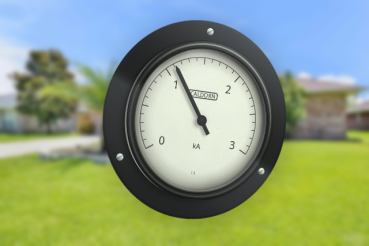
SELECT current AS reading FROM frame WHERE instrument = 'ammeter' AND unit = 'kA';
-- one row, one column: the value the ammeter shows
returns 1.1 kA
